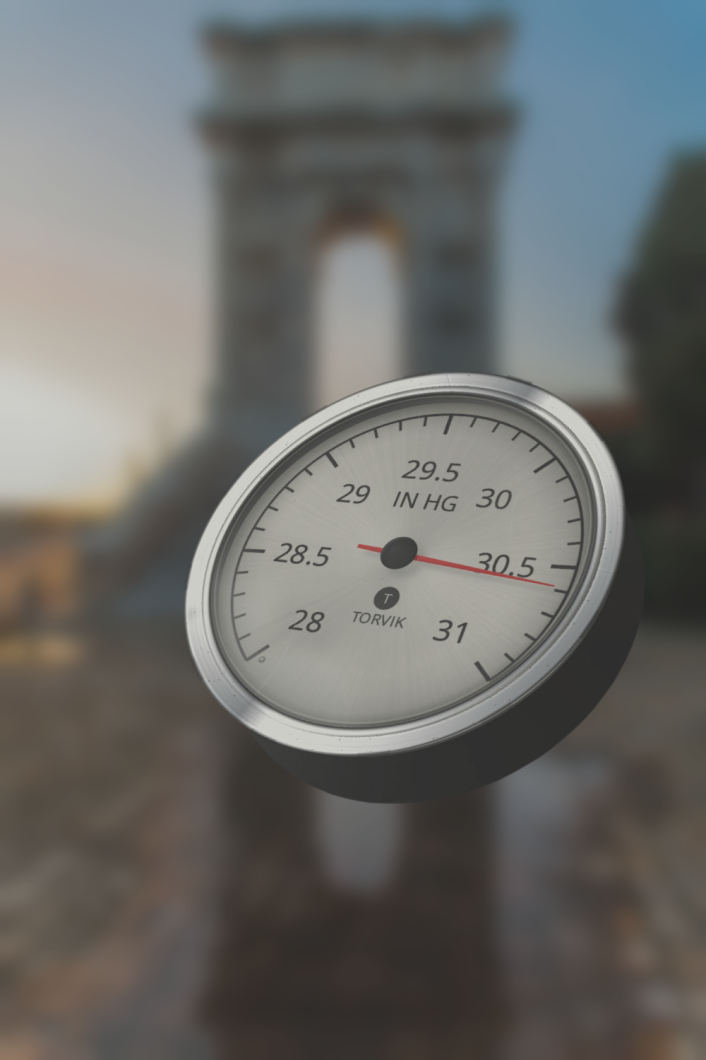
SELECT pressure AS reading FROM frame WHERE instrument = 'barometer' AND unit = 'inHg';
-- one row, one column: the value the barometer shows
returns 30.6 inHg
